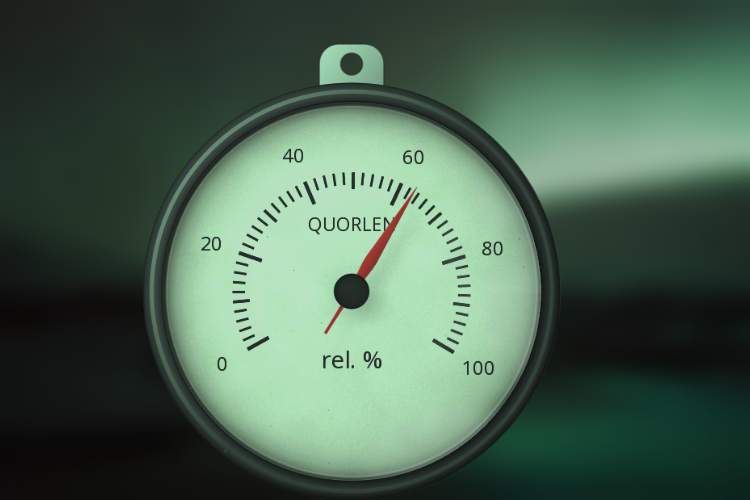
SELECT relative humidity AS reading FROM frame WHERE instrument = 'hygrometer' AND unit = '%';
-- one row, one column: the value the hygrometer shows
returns 63 %
